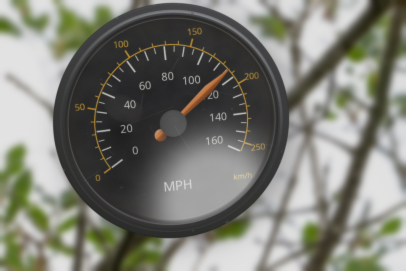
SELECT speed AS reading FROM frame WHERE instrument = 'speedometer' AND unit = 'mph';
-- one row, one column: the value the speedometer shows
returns 115 mph
